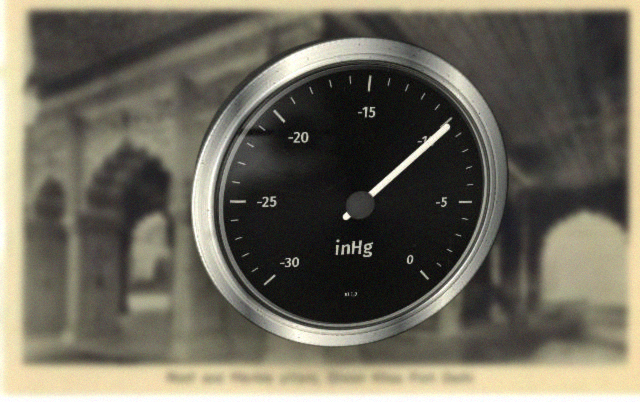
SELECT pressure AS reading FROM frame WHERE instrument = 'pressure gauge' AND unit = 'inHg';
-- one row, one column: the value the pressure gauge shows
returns -10 inHg
